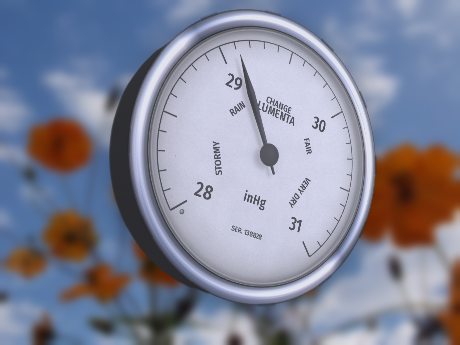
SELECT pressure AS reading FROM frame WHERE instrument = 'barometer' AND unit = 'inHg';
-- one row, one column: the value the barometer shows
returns 29.1 inHg
